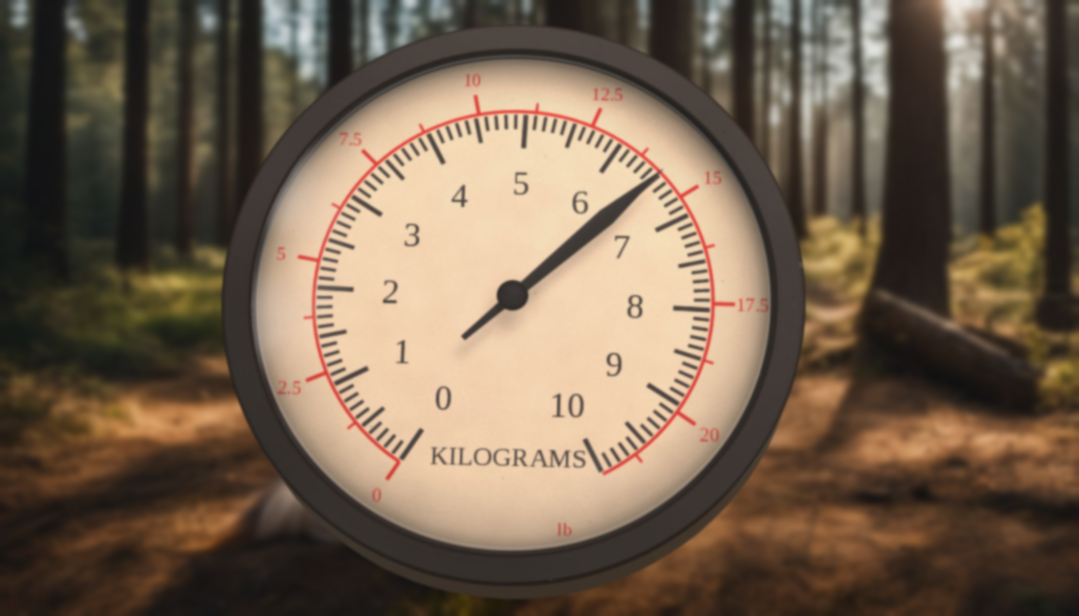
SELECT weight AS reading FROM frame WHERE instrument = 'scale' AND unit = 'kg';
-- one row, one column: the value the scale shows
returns 6.5 kg
